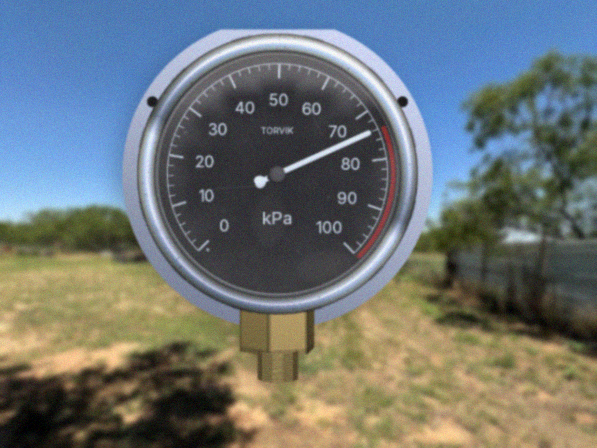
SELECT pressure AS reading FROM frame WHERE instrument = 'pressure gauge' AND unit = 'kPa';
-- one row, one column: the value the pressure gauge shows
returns 74 kPa
